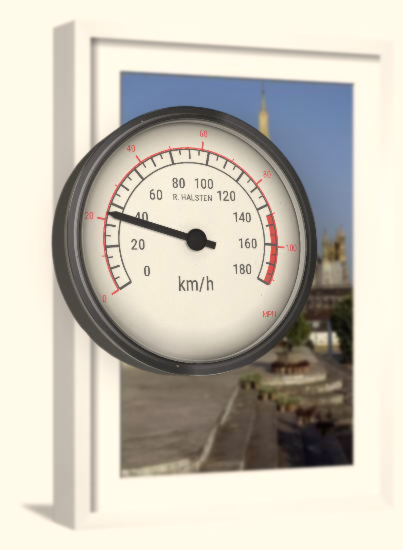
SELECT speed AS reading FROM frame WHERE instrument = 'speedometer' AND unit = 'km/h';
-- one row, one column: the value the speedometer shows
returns 35 km/h
